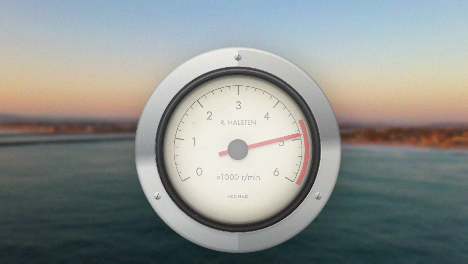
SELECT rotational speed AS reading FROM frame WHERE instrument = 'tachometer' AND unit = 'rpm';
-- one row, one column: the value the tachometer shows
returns 4900 rpm
